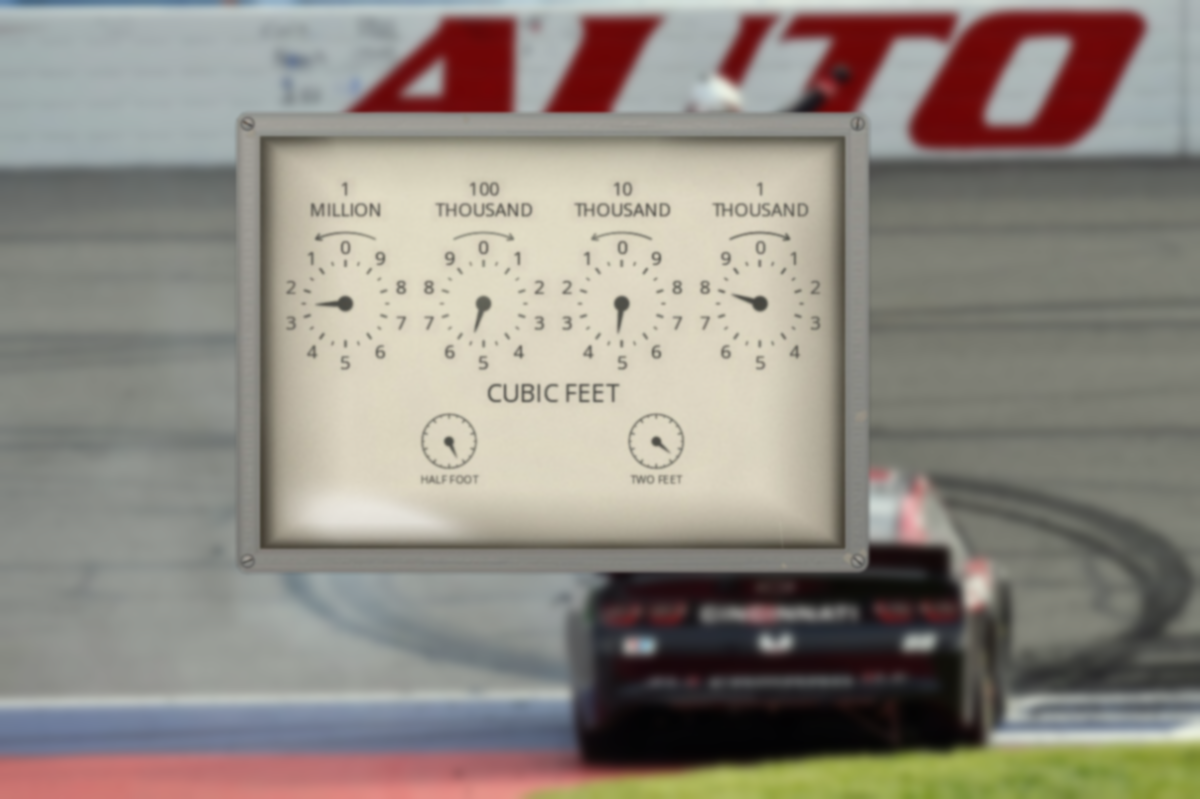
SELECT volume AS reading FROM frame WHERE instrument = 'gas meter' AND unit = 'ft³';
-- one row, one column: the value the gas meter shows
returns 254800 ft³
